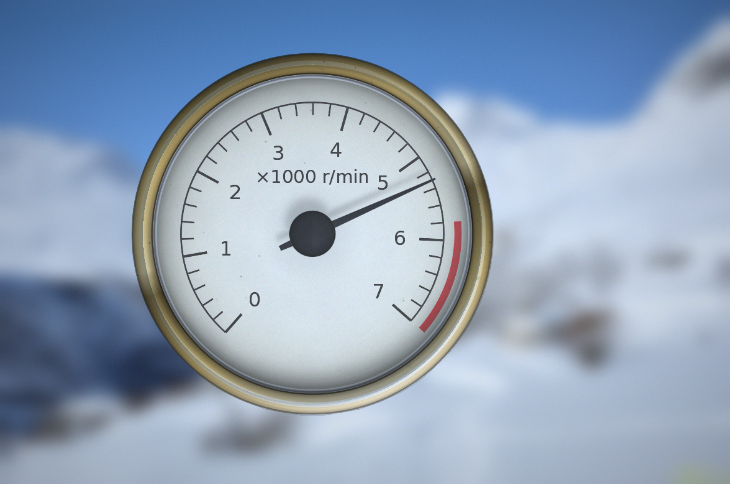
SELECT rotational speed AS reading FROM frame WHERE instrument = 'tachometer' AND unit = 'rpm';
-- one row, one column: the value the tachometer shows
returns 5300 rpm
